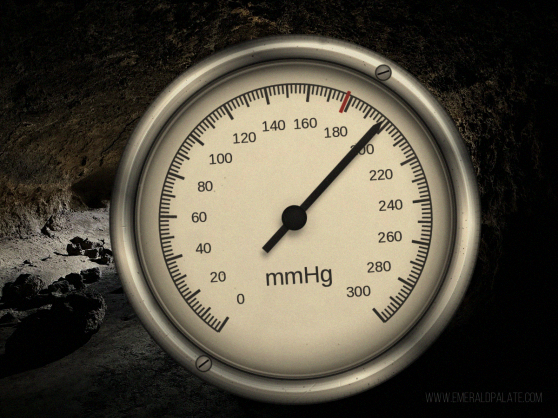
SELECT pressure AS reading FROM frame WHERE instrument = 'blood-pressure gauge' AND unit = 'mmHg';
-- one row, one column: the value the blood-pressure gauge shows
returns 198 mmHg
